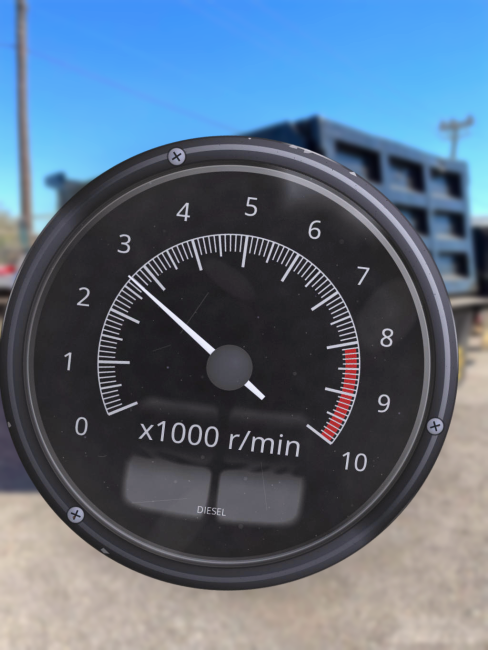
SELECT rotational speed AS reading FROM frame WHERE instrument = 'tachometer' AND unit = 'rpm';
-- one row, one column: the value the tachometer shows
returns 2700 rpm
